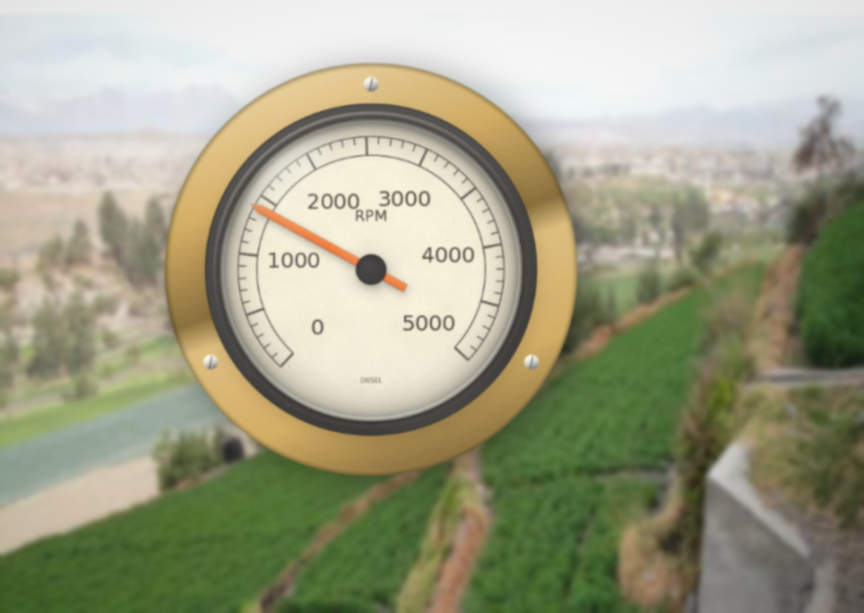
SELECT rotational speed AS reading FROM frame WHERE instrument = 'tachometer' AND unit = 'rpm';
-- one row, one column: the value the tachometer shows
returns 1400 rpm
